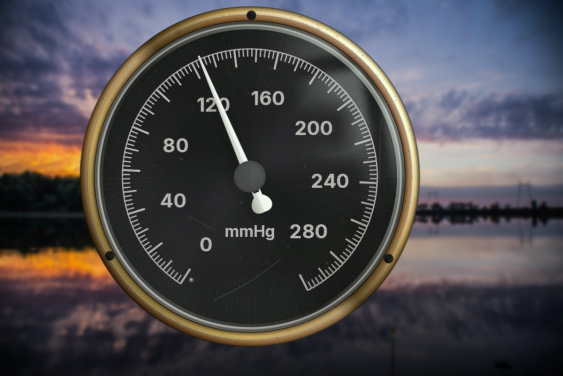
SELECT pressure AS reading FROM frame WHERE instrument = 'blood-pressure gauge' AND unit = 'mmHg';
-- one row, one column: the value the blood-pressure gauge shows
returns 124 mmHg
